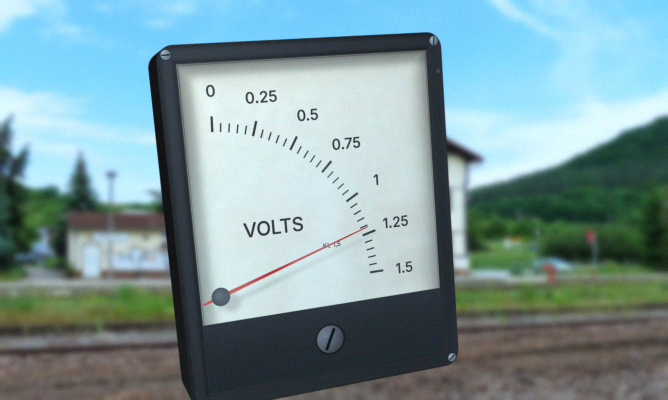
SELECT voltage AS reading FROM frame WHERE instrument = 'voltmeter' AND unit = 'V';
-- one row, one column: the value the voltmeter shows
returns 1.2 V
